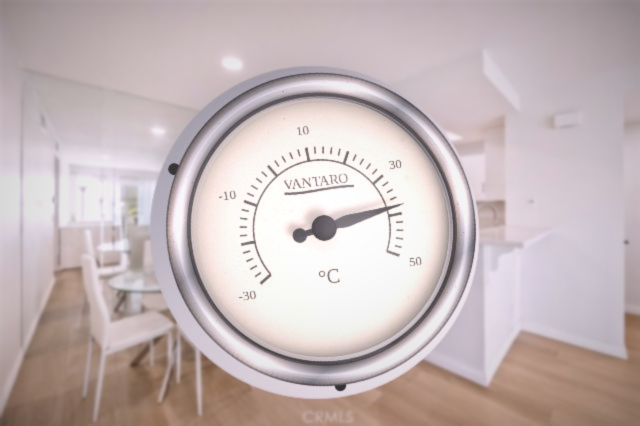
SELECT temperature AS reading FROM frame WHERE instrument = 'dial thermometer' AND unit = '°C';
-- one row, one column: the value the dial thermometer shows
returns 38 °C
